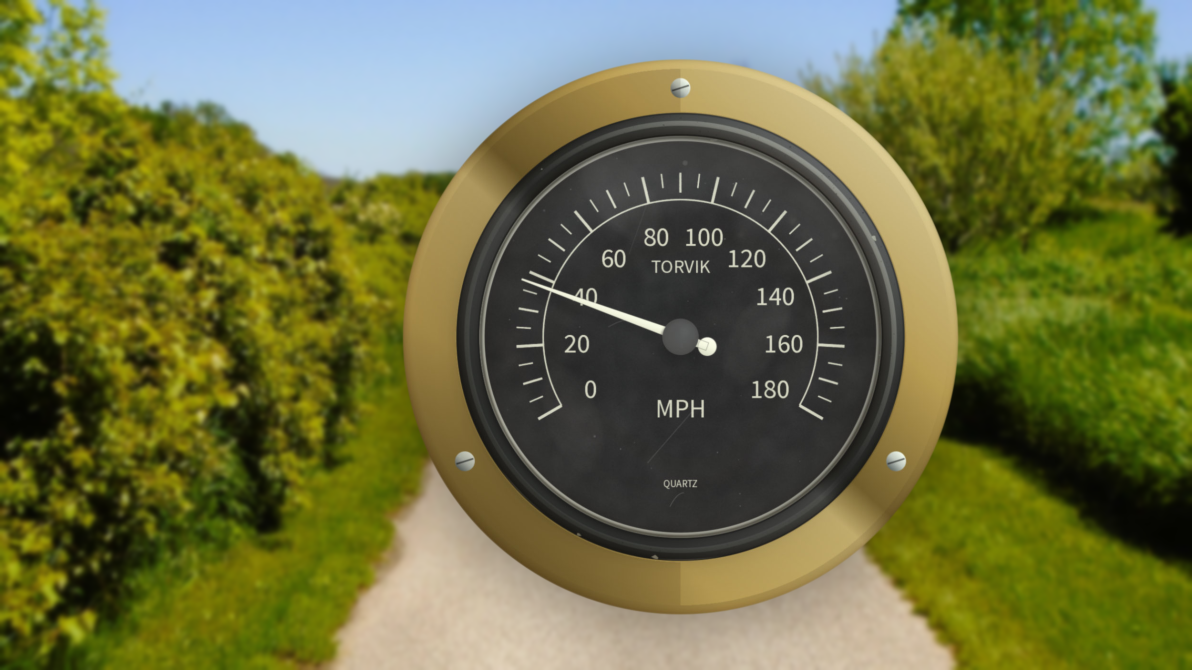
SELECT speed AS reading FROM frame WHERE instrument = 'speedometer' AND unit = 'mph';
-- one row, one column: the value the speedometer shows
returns 37.5 mph
